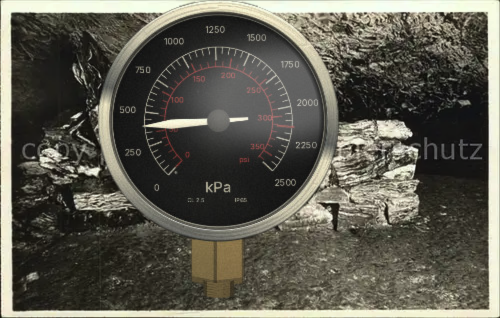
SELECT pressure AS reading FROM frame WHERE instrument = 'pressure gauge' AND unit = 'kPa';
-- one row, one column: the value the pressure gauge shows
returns 400 kPa
